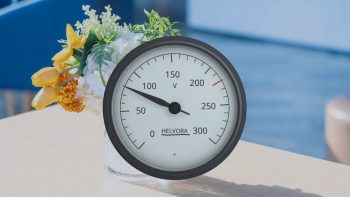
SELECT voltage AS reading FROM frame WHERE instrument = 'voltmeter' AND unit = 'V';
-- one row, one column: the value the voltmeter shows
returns 80 V
